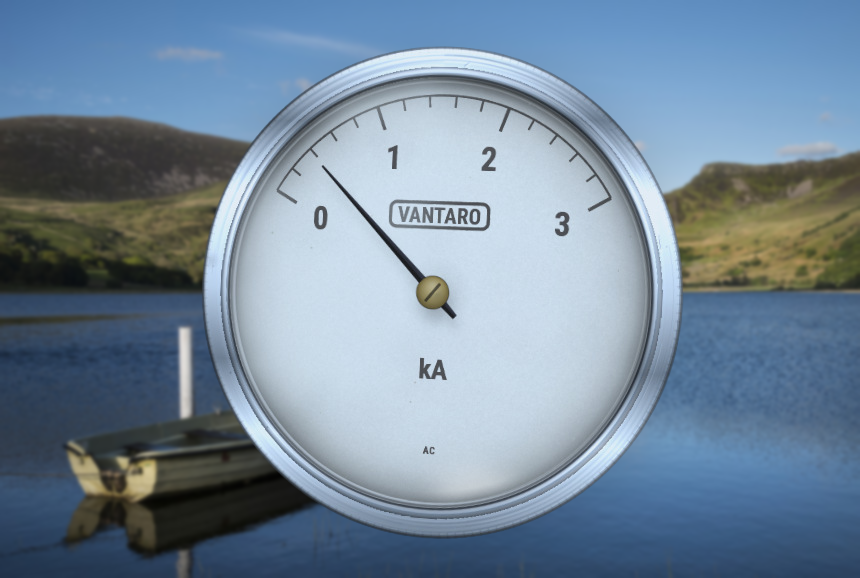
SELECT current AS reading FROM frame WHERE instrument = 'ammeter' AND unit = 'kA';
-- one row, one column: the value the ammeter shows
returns 0.4 kA
